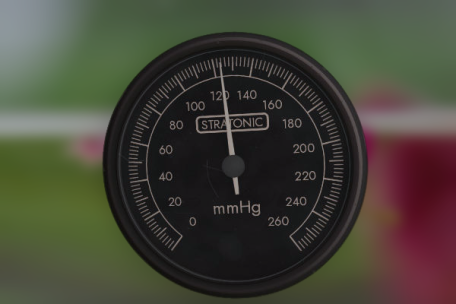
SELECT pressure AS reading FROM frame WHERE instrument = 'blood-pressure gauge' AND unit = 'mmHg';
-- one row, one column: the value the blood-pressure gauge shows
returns 124 mmHg
